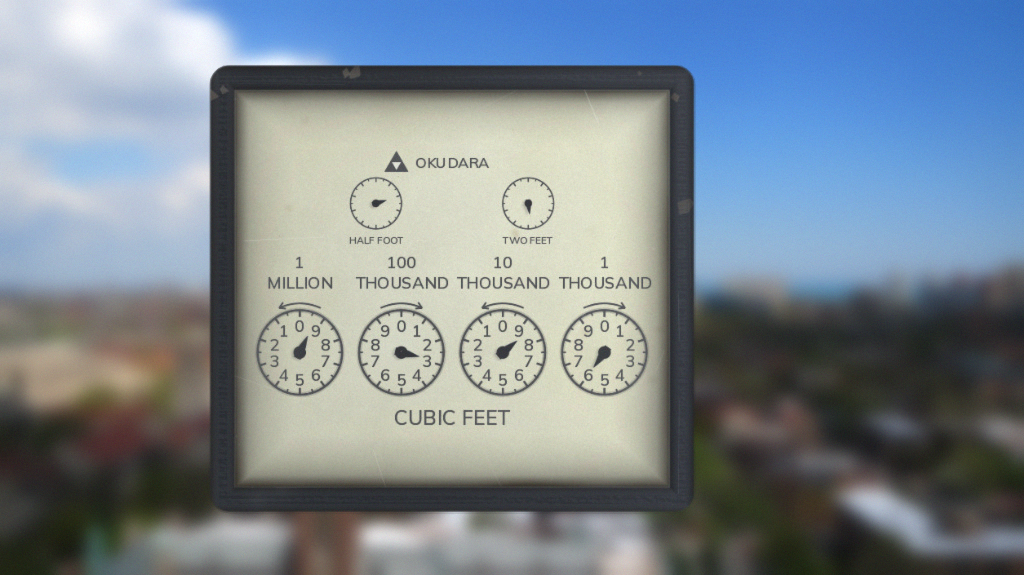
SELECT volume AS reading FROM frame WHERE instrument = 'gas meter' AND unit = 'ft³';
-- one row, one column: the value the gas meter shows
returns 928600 ft³
